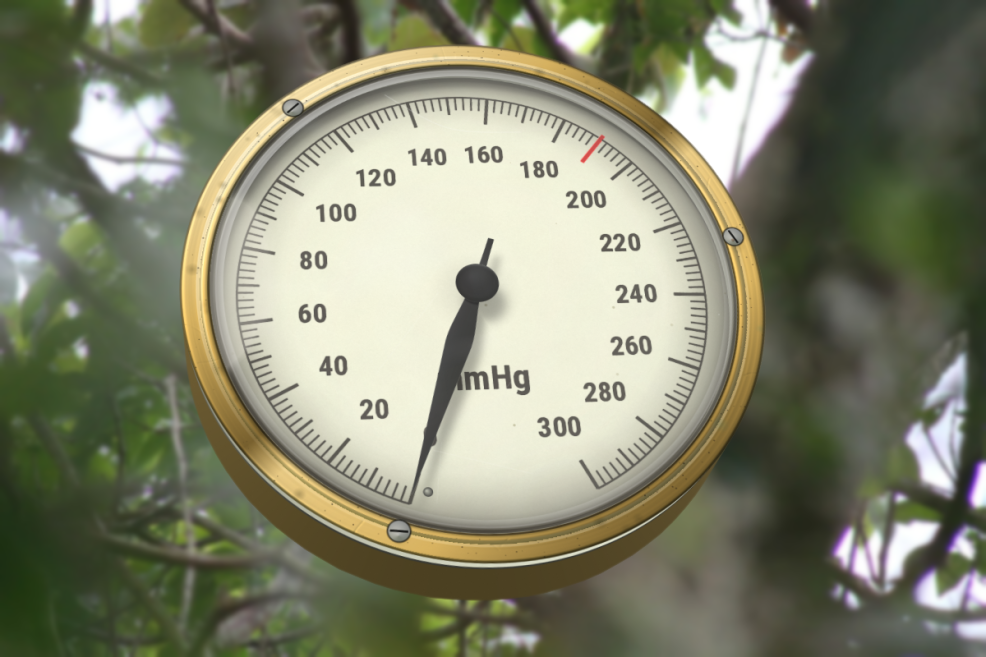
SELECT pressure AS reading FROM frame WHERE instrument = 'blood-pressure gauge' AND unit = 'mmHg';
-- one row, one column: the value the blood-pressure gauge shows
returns 0 mmHg
